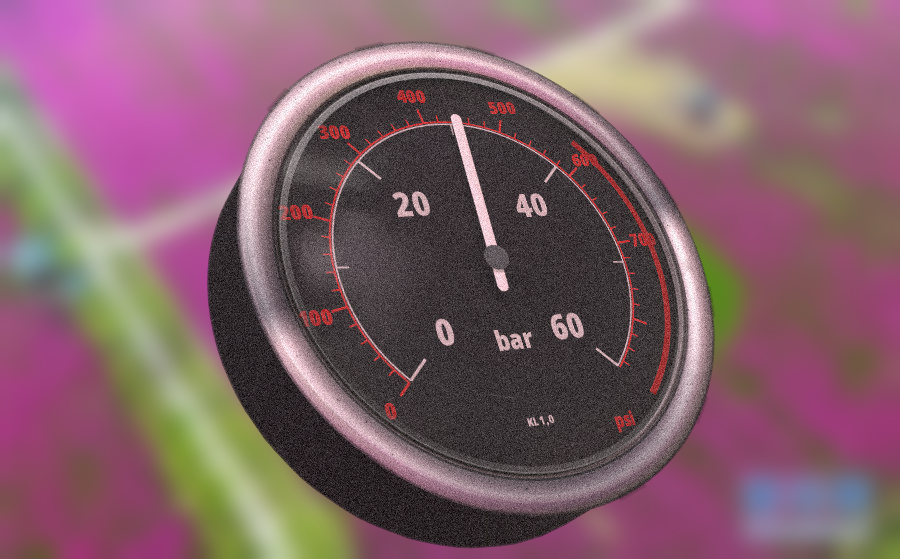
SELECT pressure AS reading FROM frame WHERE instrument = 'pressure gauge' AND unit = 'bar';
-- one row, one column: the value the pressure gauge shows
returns 30 bar
